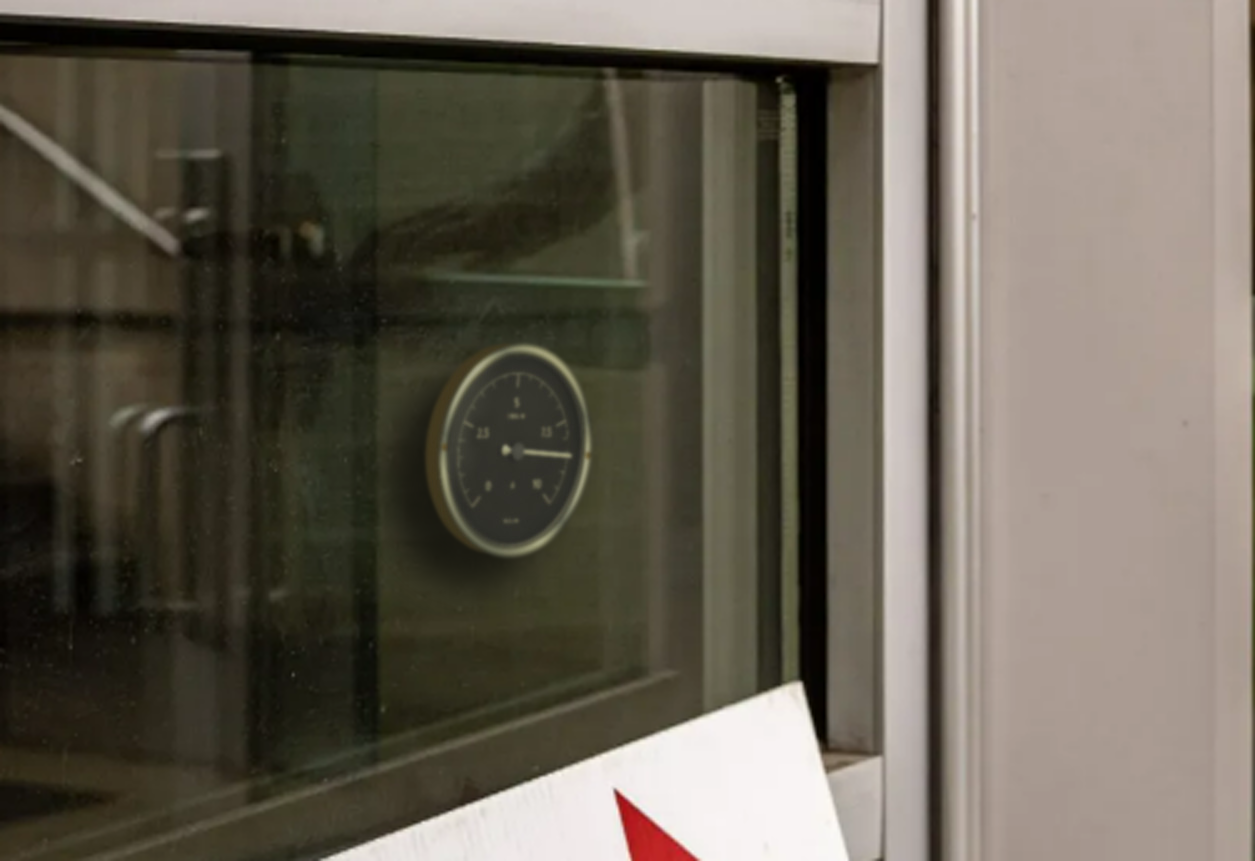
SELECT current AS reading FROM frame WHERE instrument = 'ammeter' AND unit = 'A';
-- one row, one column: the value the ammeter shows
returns 8.5 A
